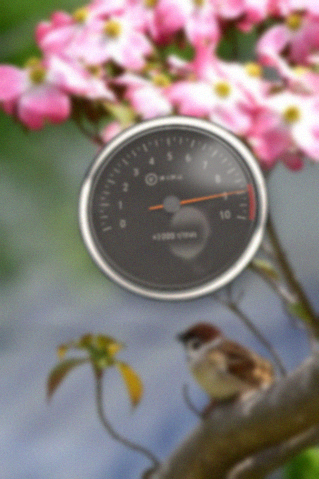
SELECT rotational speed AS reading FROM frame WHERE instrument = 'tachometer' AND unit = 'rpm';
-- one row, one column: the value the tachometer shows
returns 9000 rpm
